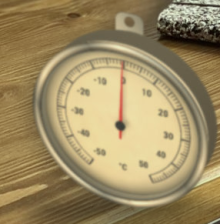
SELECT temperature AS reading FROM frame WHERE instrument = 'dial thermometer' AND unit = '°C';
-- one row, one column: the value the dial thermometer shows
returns 0 °C
